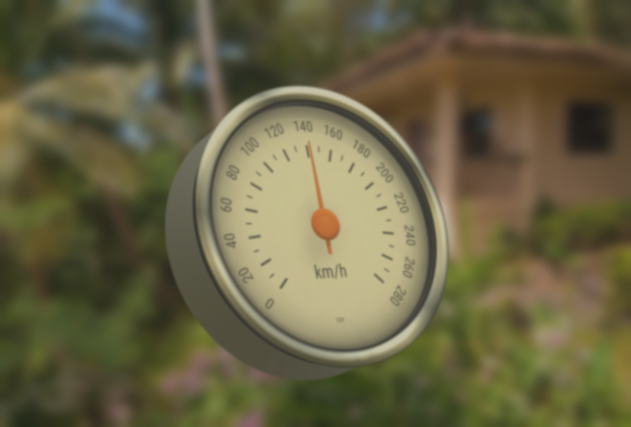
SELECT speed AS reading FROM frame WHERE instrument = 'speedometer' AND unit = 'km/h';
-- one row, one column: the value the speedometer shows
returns 140 km/h
